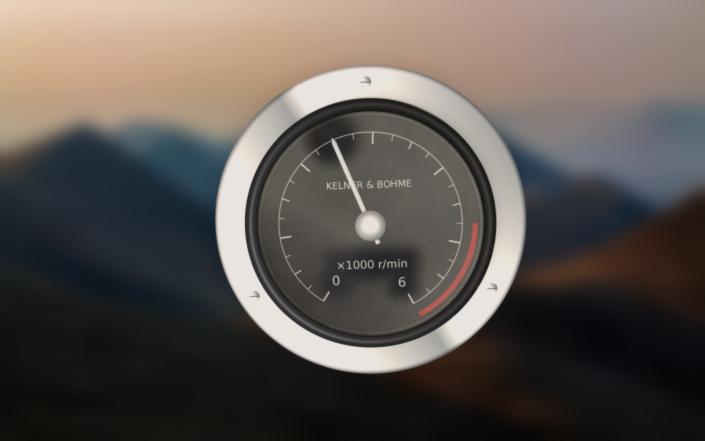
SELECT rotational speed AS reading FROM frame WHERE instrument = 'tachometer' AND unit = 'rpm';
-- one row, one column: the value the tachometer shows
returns 2500 rpm
